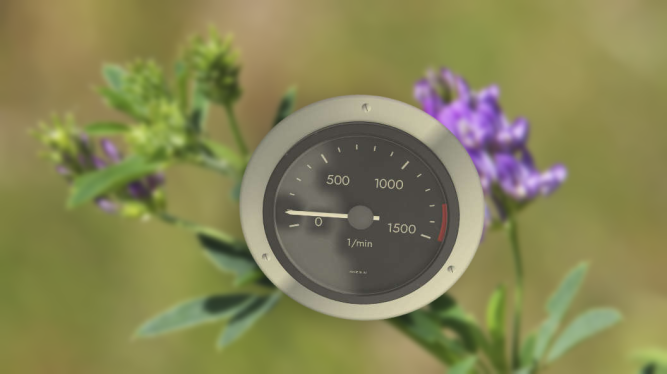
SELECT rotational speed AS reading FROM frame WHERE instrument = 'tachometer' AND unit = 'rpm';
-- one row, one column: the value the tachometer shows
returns 100 rpm
